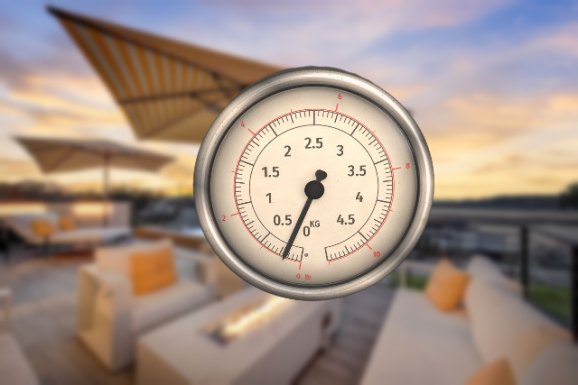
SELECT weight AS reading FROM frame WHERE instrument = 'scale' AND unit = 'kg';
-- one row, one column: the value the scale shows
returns 0.2 kg
